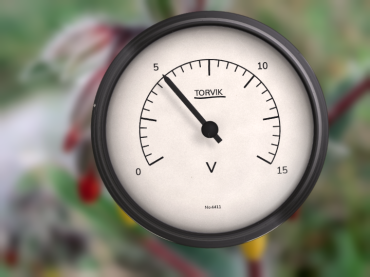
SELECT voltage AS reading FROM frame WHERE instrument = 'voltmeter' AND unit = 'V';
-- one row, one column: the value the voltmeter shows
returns 5 V
